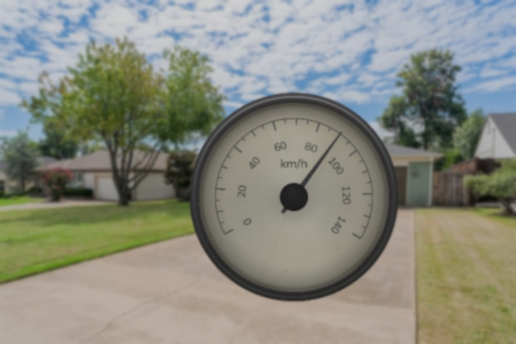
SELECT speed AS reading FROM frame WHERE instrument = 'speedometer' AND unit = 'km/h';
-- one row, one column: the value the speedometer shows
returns 90 km/h
